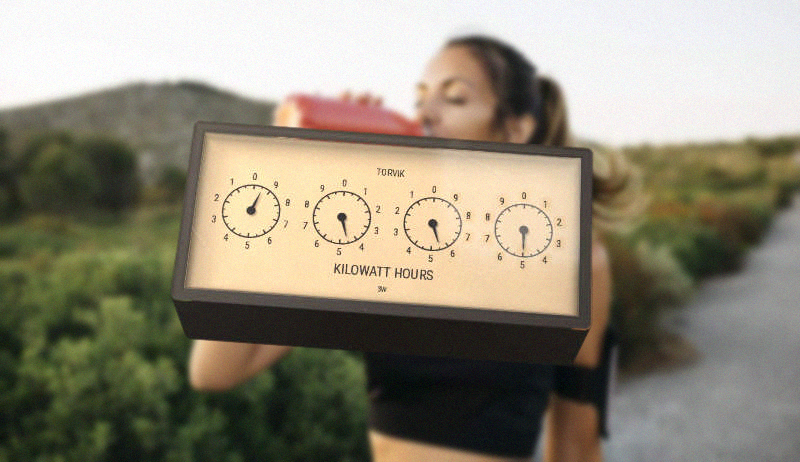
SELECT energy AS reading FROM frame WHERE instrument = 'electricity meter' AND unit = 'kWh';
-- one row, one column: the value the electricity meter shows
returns 9455 kWh
